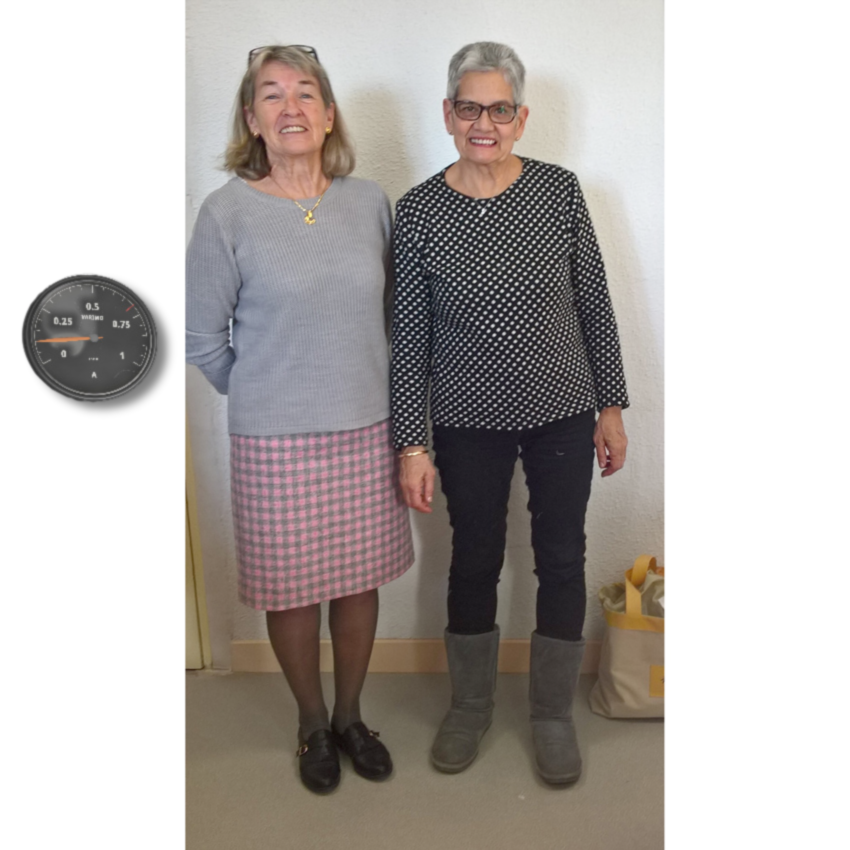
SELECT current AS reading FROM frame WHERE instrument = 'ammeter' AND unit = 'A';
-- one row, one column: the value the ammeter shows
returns 0.1 A
